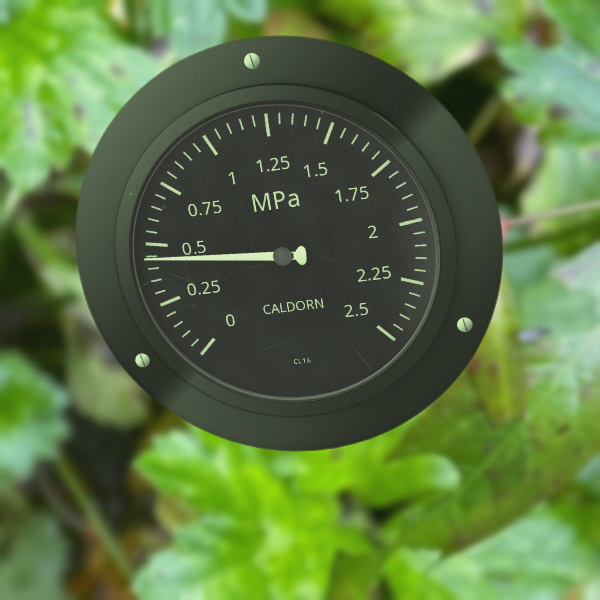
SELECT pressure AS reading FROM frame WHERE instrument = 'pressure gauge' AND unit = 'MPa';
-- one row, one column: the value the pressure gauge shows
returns 0.45 MPa
